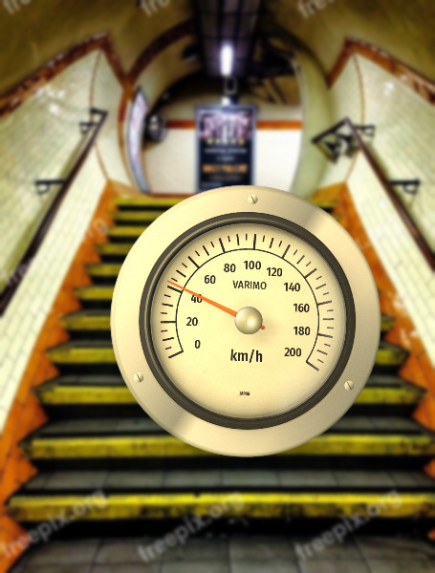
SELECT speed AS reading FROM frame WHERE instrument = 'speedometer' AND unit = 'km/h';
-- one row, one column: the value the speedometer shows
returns 42.5 km/h
